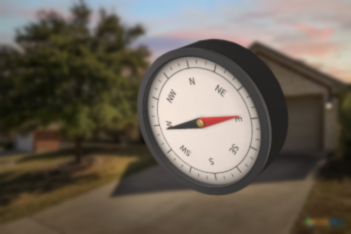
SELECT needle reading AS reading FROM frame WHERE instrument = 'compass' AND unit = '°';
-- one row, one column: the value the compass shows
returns 85 °
